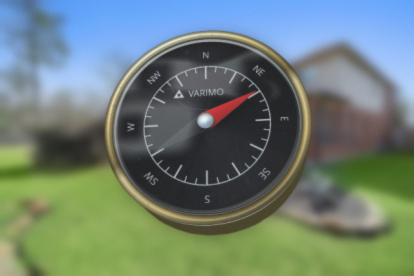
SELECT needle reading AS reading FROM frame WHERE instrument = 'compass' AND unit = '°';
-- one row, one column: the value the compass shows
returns 60 °
